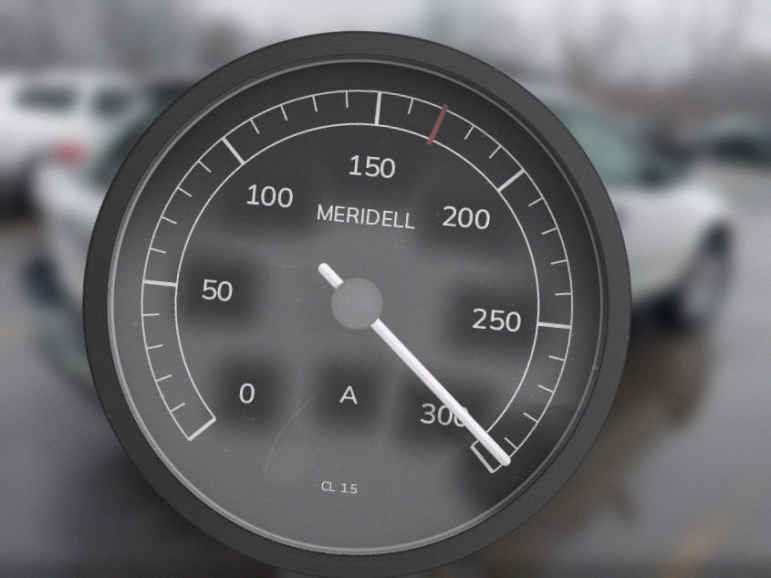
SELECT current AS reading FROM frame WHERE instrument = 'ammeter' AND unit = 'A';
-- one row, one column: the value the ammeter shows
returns 295 A
